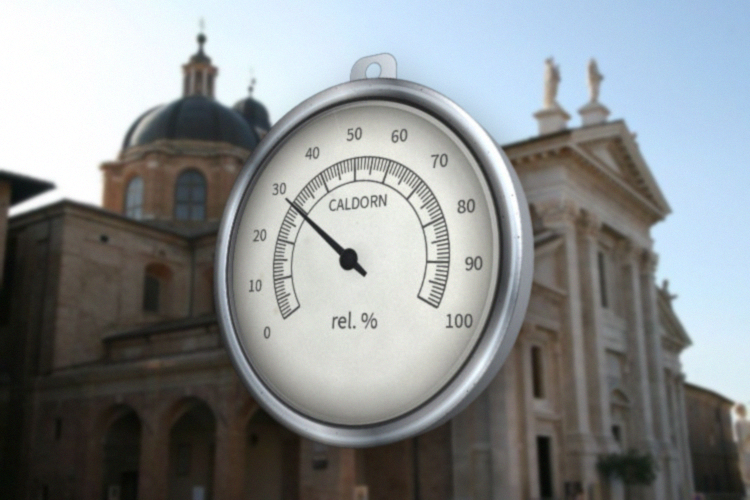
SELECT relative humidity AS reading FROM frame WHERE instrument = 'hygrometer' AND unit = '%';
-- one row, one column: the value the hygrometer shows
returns 30 %
